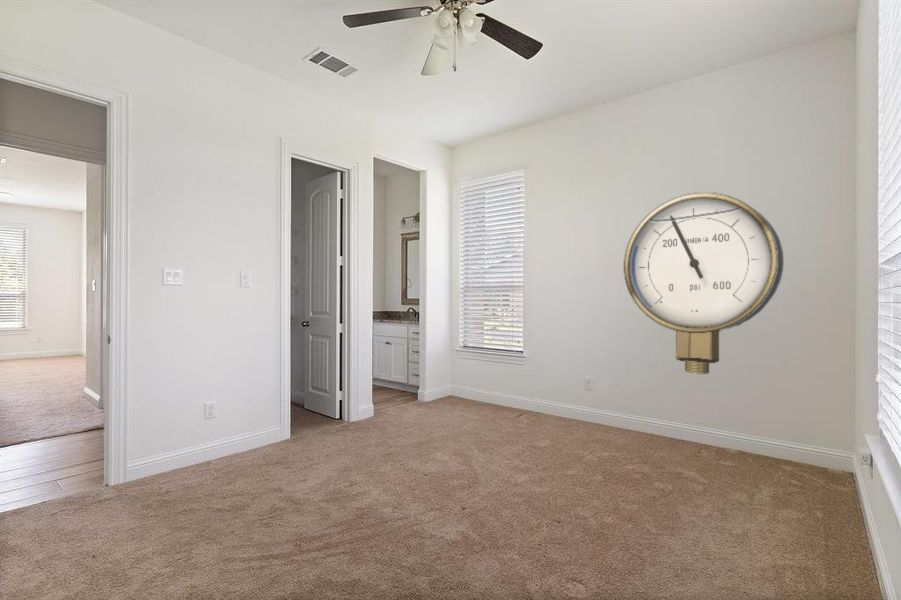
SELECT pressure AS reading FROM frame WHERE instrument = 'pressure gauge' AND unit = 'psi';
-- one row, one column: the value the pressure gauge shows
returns 250 psi
